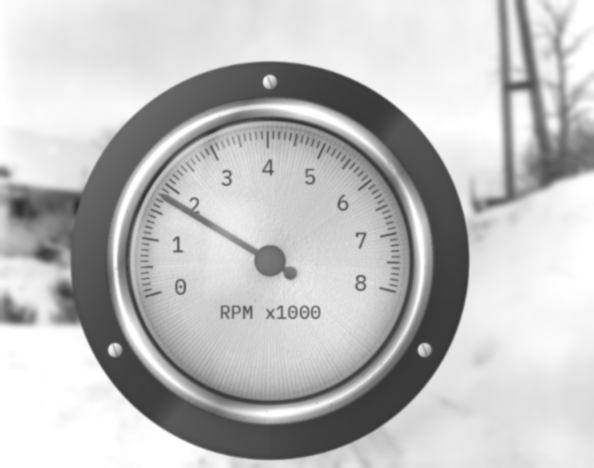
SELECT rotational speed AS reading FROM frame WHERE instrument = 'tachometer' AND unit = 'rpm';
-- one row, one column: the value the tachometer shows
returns 1800 rpm
